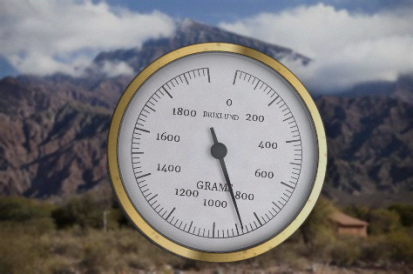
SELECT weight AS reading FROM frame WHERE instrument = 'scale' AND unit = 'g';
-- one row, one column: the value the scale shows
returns 880 g
